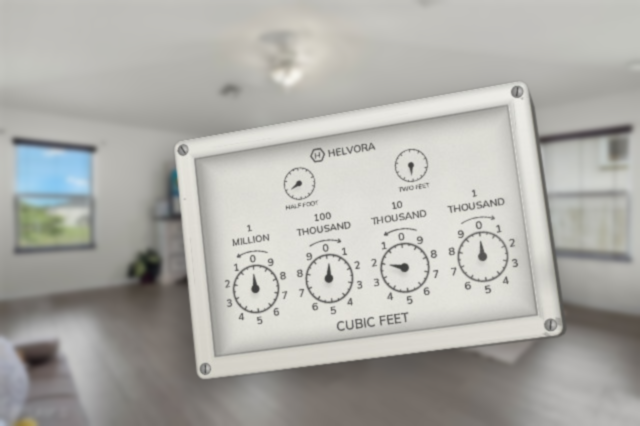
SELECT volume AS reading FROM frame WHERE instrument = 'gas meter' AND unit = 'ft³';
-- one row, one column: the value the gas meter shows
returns 2000 ft³
